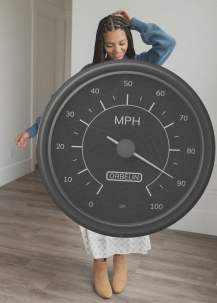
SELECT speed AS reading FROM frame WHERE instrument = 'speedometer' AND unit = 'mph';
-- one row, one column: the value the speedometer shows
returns 90 mph
